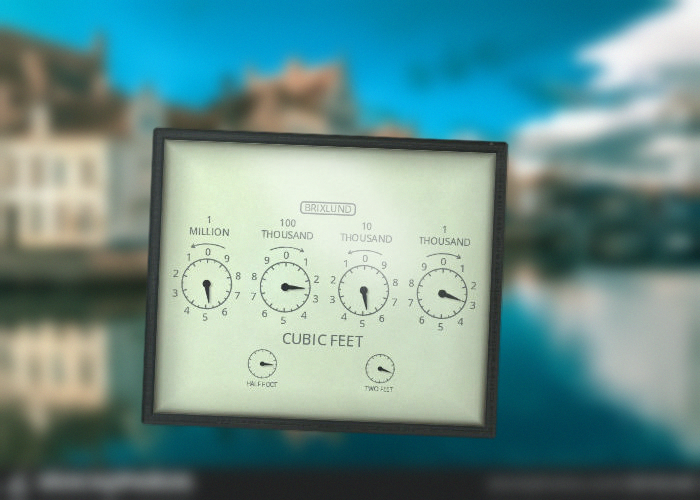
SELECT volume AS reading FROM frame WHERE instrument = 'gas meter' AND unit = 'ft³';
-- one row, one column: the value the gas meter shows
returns 525300 ft³
